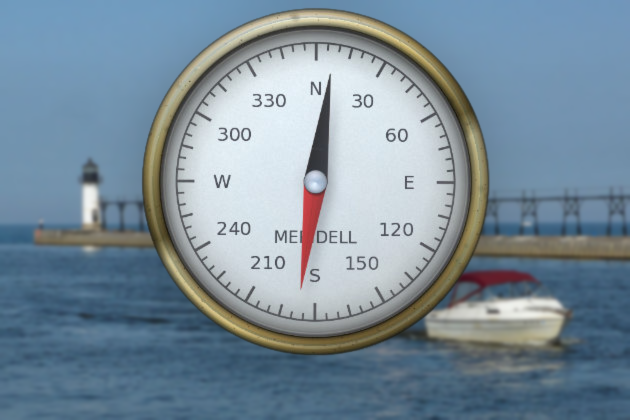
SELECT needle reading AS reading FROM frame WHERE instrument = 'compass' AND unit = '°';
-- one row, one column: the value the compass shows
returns 187.5 °
